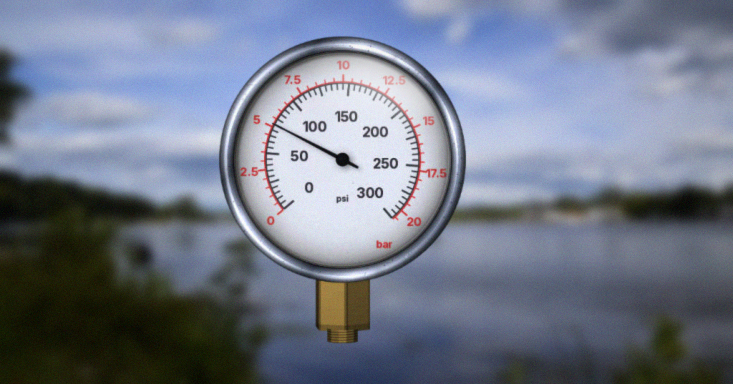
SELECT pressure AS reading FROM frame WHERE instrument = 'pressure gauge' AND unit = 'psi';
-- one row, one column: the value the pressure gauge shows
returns 75 psi
